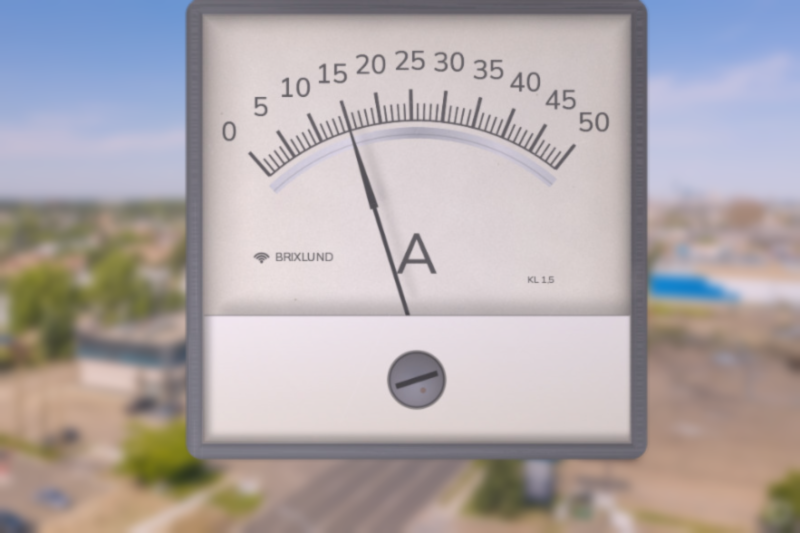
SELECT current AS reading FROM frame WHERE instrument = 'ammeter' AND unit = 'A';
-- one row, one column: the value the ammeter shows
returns 15 A
